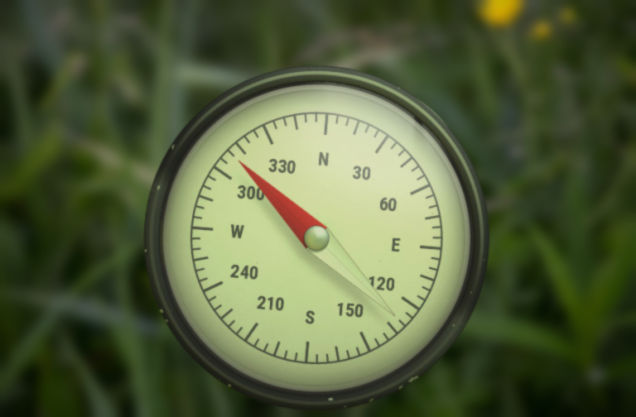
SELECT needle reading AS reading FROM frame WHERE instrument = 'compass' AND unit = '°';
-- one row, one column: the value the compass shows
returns 310 °
